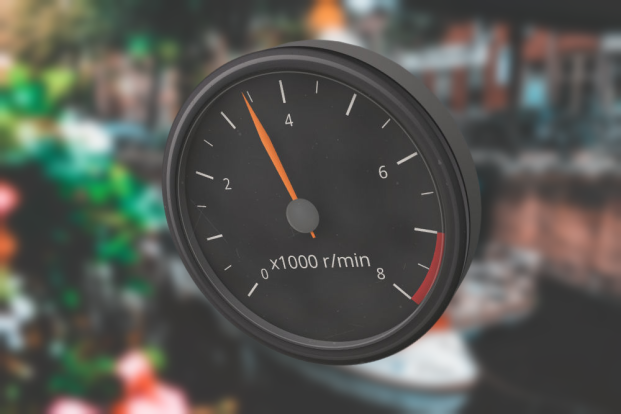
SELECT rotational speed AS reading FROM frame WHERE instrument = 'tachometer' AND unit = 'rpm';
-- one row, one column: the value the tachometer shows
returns 3500 rpm
